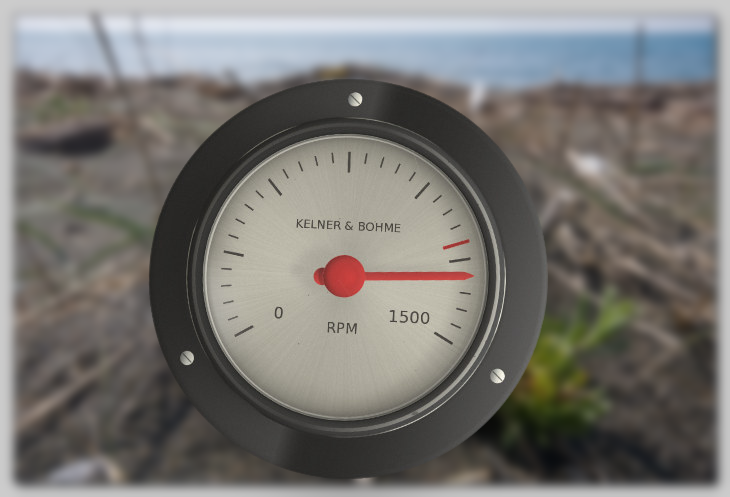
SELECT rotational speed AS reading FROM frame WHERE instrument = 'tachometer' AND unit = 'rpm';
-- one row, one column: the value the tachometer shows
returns 1300 rpm
